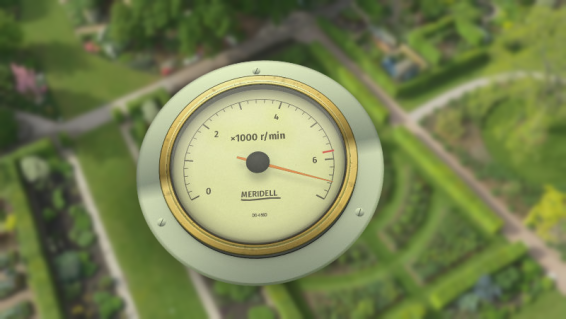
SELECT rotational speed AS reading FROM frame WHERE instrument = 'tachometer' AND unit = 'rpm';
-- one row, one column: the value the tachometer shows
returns 6600 rpm
